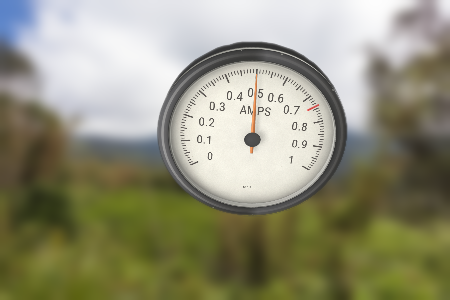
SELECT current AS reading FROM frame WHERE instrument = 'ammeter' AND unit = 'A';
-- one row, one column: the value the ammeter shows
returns 0.5 A
